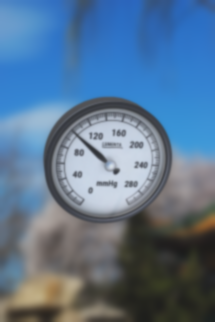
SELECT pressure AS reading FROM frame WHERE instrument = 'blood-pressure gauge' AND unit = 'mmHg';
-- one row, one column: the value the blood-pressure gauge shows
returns 100 mmHg
